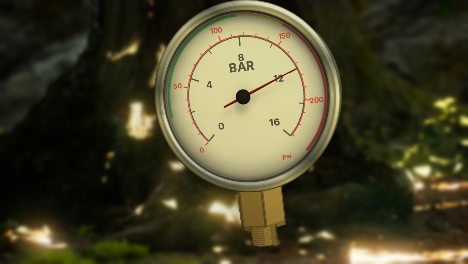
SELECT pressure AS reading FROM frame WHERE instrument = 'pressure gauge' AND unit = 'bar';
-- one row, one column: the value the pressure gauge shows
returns 12 bar
